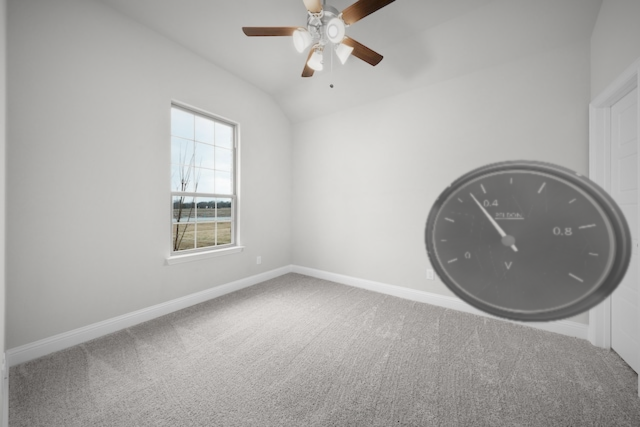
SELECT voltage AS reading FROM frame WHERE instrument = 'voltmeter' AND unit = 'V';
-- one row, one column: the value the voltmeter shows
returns 0.35 V
